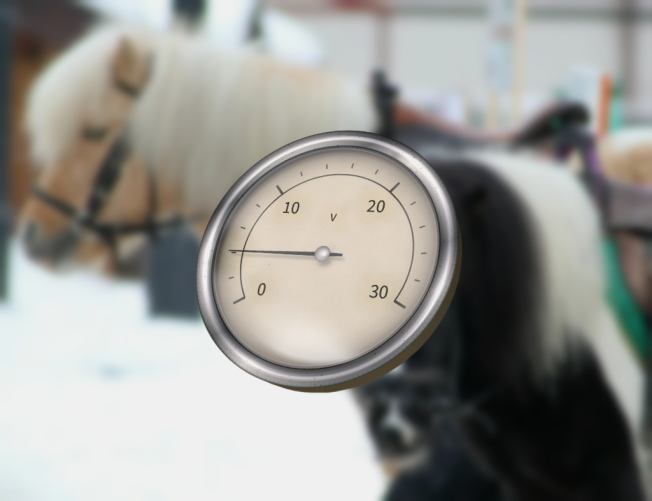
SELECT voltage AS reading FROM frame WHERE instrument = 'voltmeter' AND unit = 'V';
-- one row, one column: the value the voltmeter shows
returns 4 V
